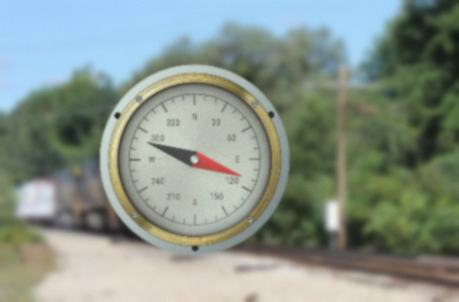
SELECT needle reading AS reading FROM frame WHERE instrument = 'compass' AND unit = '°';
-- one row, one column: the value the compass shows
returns 110 °
